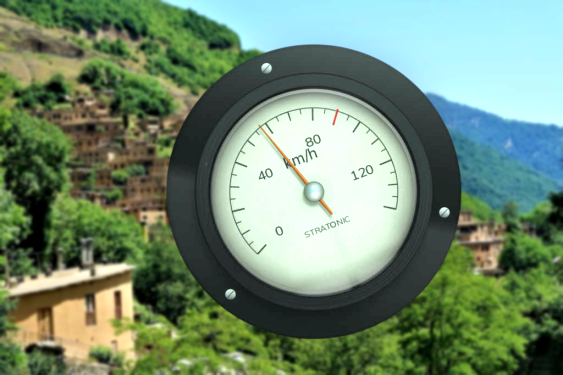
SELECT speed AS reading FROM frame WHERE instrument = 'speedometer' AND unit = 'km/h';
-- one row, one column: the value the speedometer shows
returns 57.5 km/h
